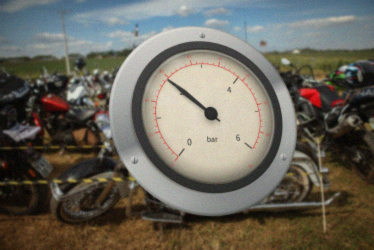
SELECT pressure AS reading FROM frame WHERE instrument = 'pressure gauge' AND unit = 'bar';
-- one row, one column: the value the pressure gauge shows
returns 2 bar
